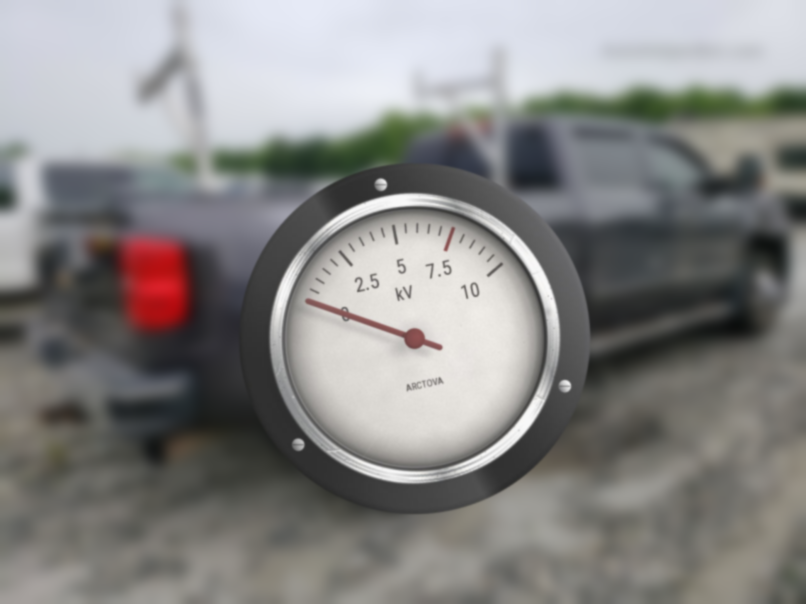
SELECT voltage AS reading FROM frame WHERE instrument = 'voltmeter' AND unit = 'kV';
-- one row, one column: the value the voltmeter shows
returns 0 kV
